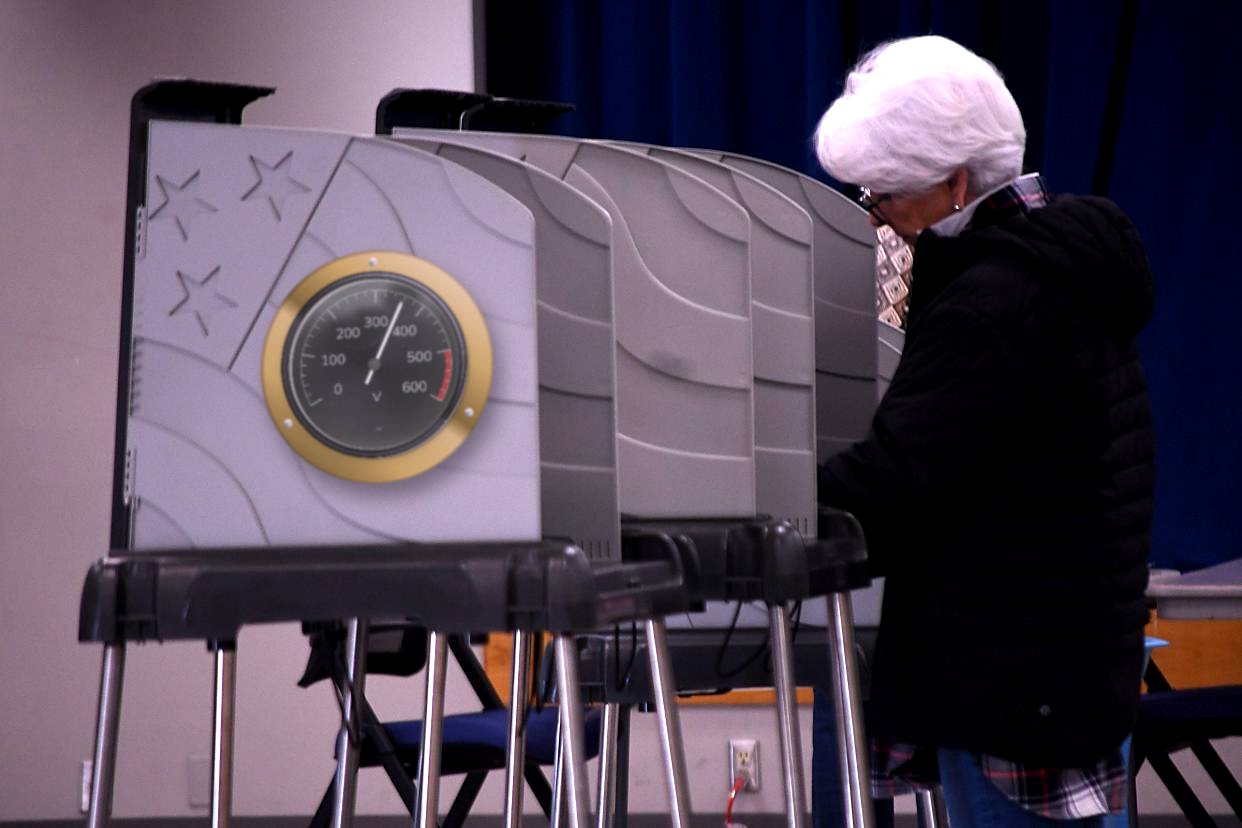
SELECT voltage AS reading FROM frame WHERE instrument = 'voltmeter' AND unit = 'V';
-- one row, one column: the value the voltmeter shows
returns 360 V
